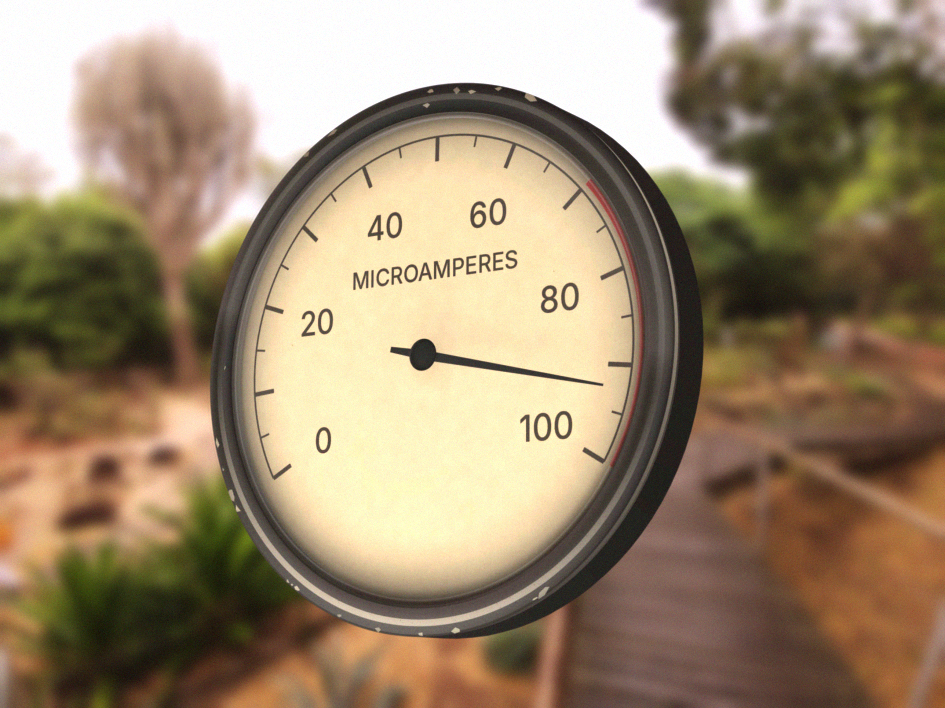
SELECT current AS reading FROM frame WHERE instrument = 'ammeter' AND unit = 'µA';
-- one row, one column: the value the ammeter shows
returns 92.5 µA
